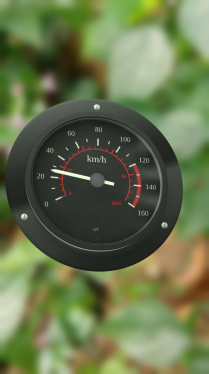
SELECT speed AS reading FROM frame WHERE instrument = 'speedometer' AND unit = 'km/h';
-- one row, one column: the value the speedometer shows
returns 25 km/h
